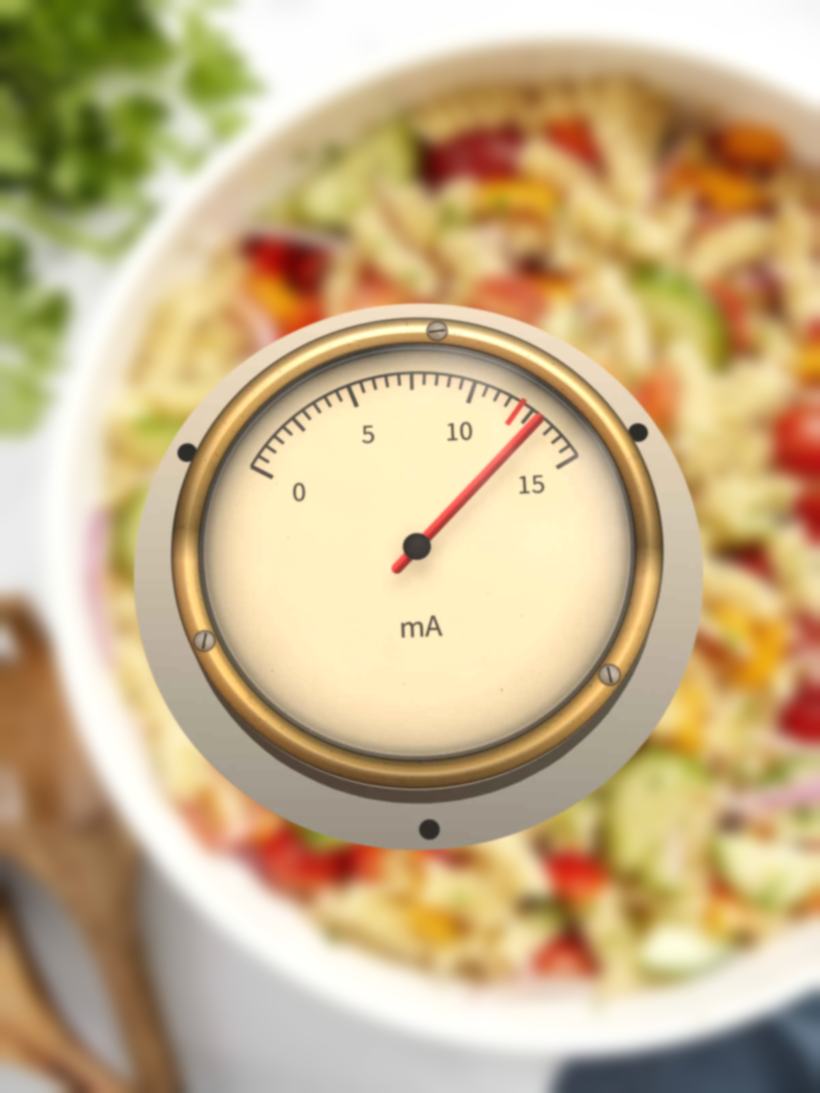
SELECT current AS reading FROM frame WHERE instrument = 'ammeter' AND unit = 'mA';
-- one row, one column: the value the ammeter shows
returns 13 mA
